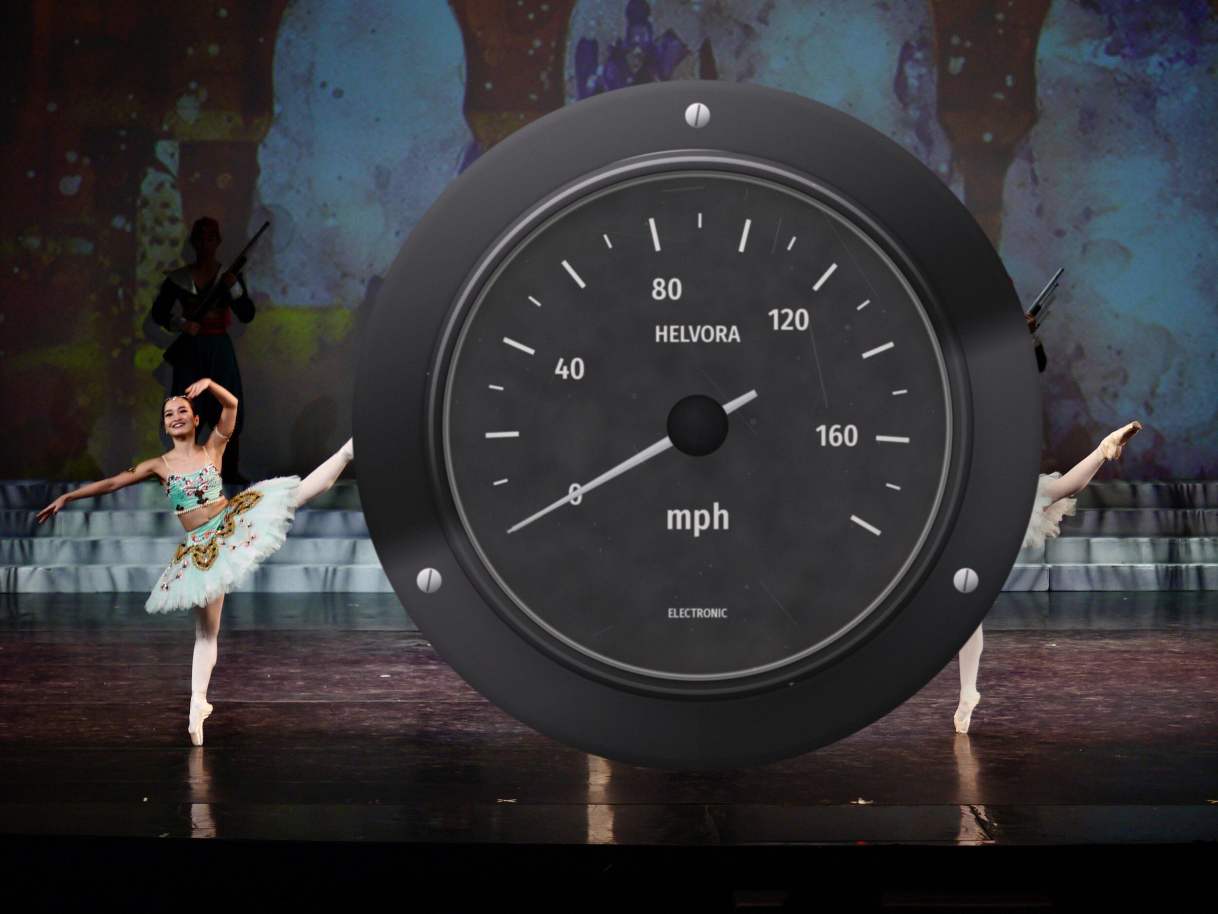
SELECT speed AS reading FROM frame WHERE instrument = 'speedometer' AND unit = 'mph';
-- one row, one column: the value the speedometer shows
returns 0 mph
